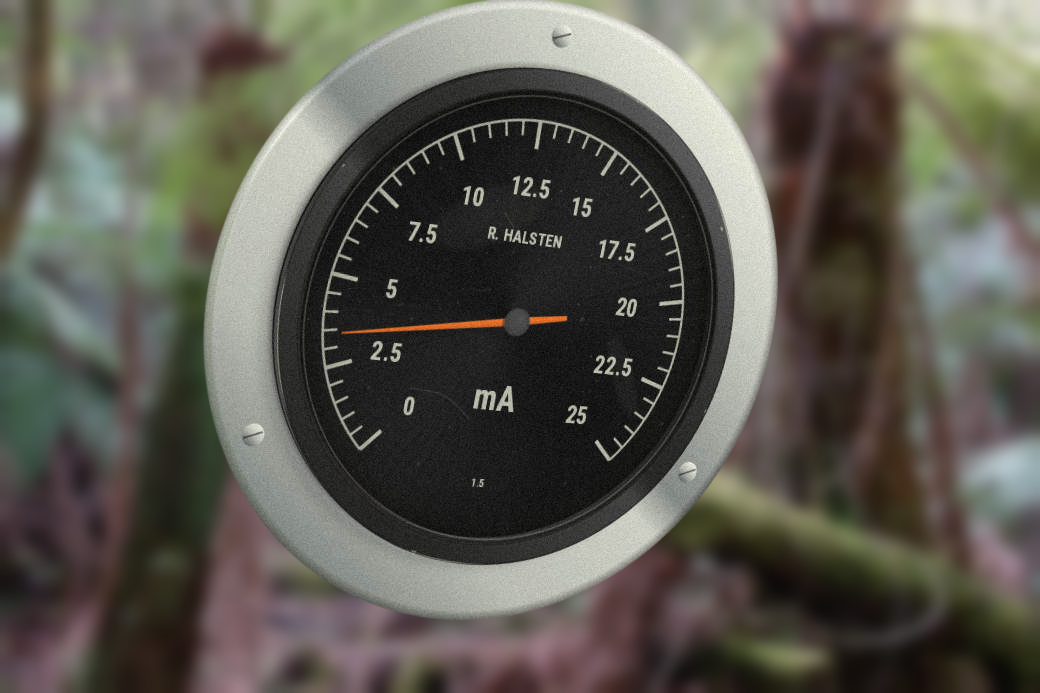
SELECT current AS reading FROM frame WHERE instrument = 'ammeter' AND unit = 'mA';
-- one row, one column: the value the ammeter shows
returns 3.5 mA
